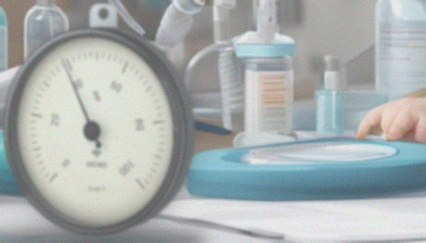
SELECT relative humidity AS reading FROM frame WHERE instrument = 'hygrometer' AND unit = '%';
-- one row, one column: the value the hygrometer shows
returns 40 %
